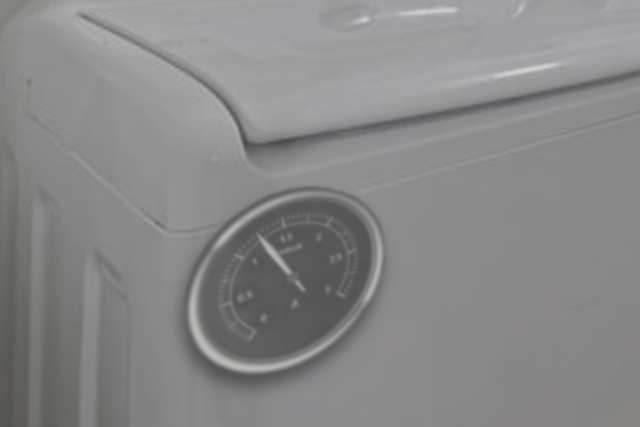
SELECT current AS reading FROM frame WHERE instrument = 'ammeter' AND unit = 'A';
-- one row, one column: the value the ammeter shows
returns 1.25 A
